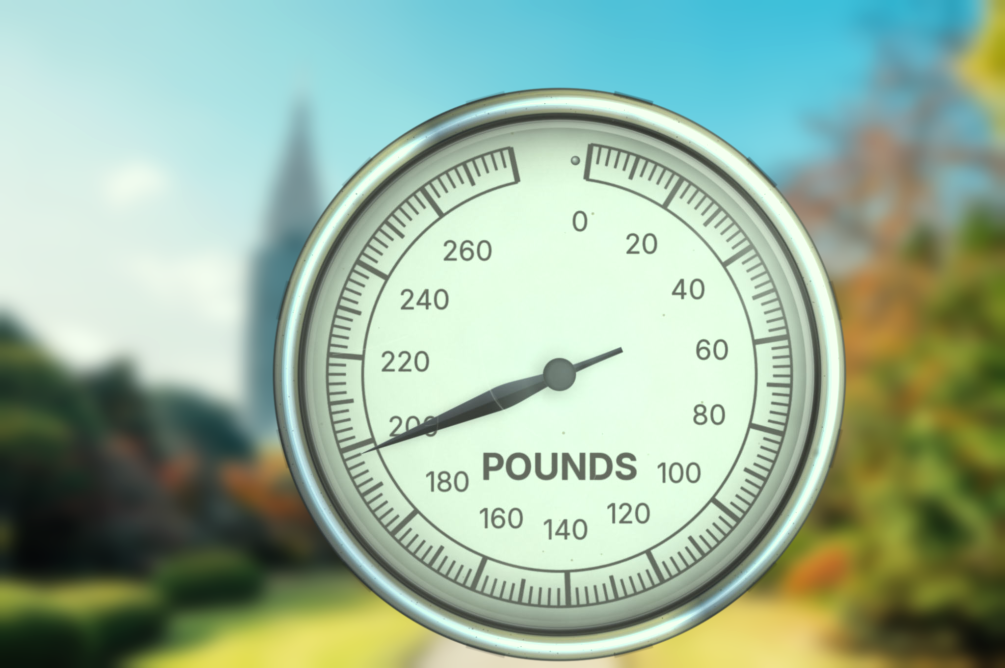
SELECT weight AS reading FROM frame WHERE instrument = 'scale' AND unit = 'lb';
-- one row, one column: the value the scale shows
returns 198 lb
